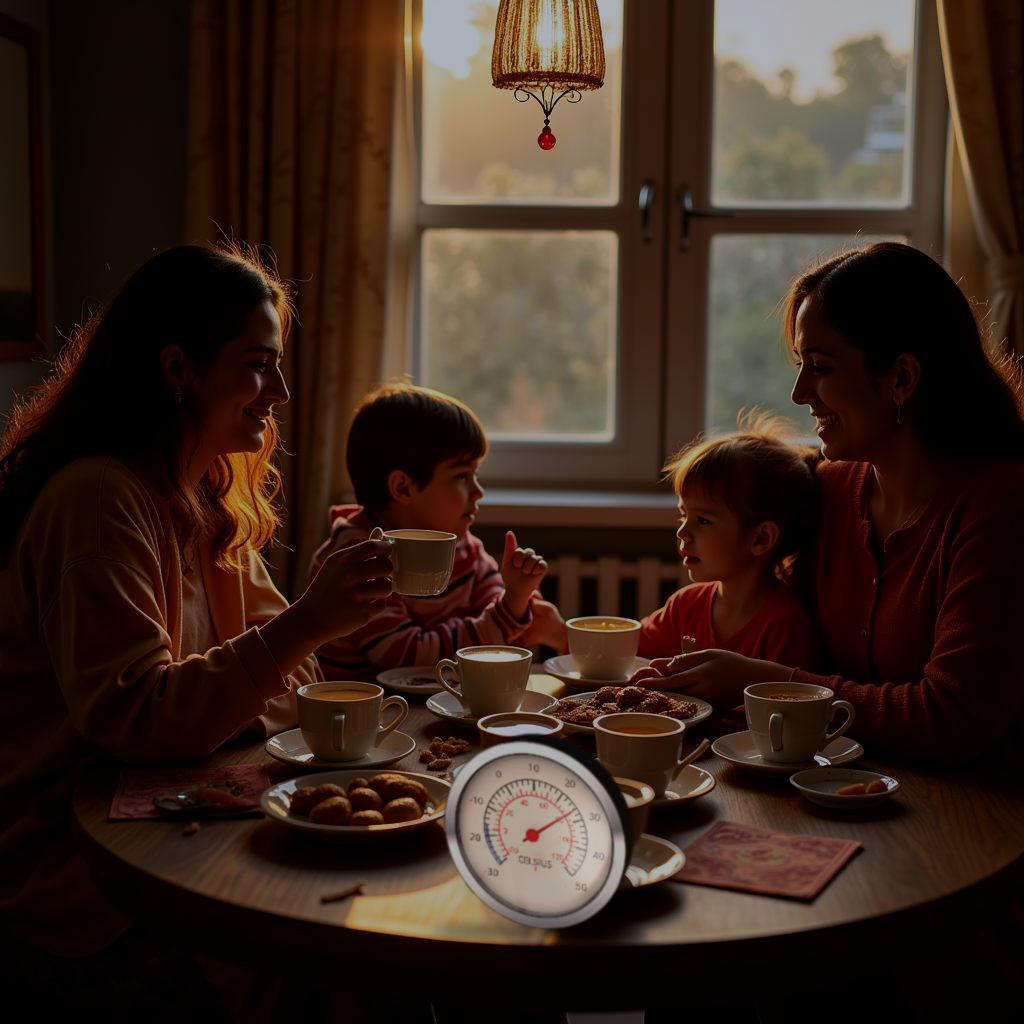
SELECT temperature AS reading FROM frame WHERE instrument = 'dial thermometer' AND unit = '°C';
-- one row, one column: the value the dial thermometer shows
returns 26 °C
